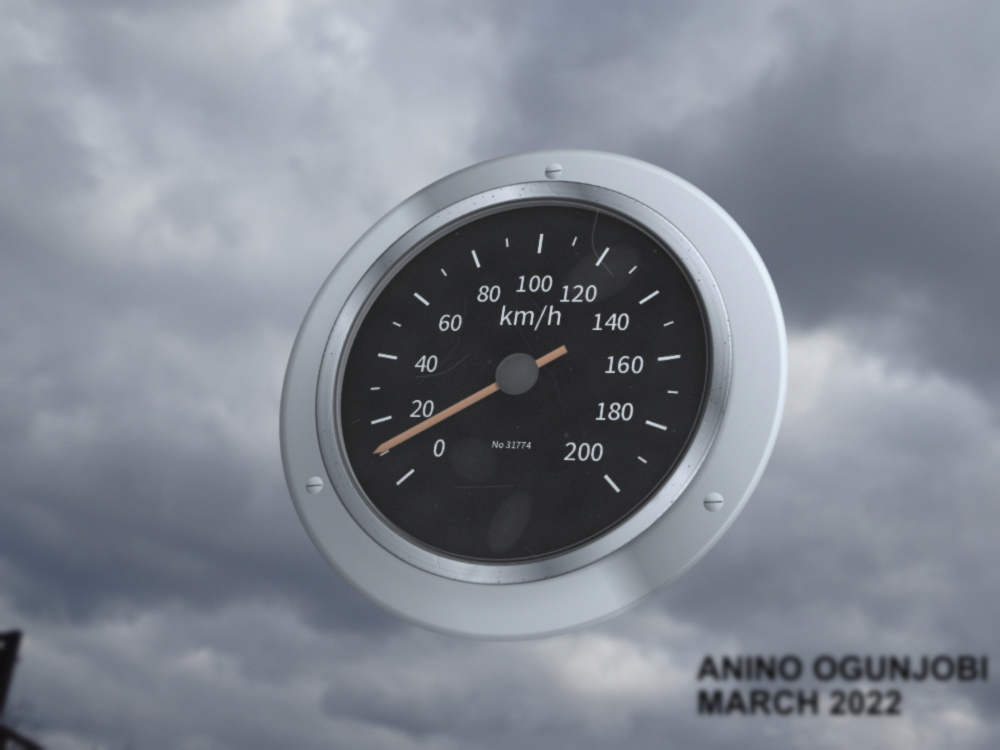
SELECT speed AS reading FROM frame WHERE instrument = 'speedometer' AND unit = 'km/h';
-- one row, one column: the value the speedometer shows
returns 10 km/h
